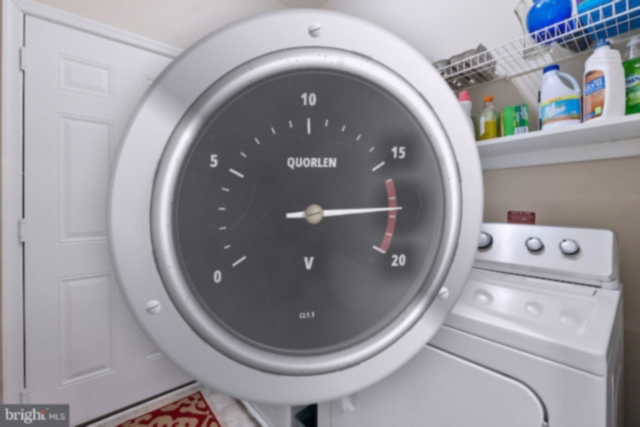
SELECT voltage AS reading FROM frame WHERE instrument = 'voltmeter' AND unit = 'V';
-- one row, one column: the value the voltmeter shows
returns 17.5 V
